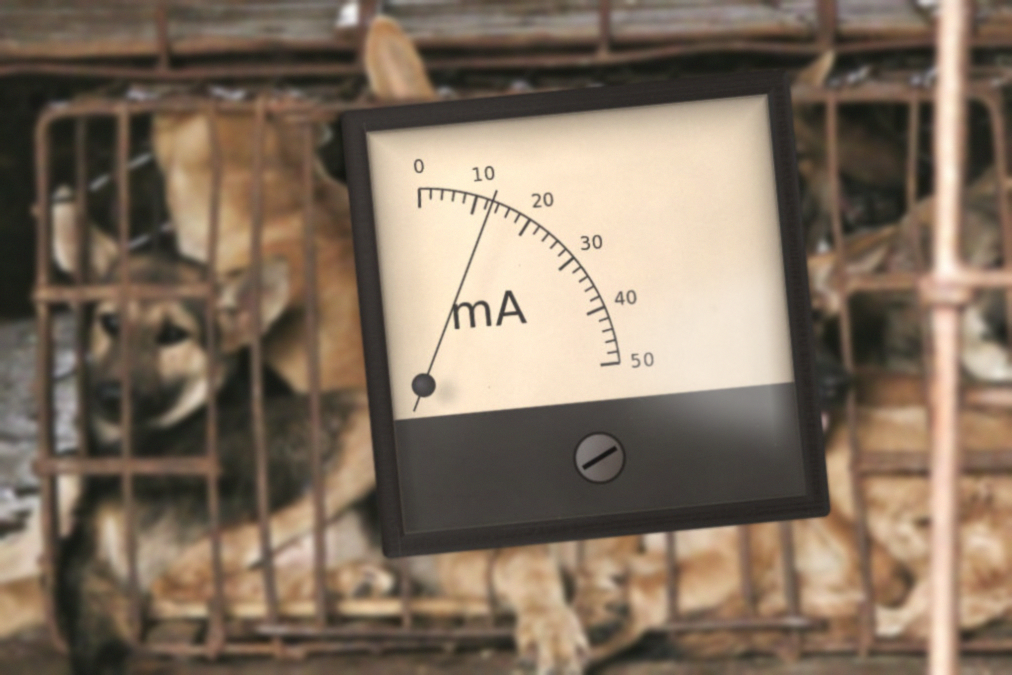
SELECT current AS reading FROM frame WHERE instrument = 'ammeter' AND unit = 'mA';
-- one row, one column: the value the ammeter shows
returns 13 mA
